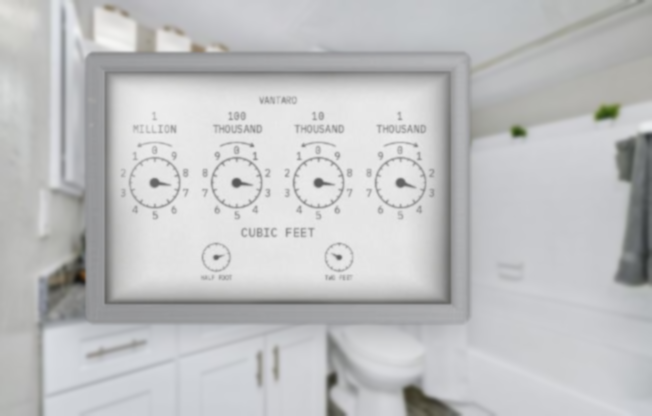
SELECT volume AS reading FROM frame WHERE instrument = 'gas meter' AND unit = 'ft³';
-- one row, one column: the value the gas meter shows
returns 727300 ft³
